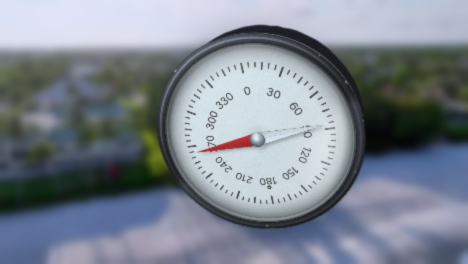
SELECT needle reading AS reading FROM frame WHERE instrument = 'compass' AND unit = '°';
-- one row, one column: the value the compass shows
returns 265 °
